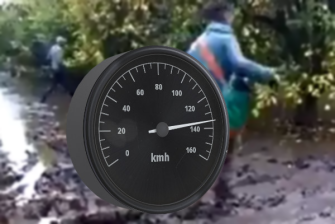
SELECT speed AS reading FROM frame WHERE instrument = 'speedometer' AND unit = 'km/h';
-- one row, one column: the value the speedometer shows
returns 135 km/h
